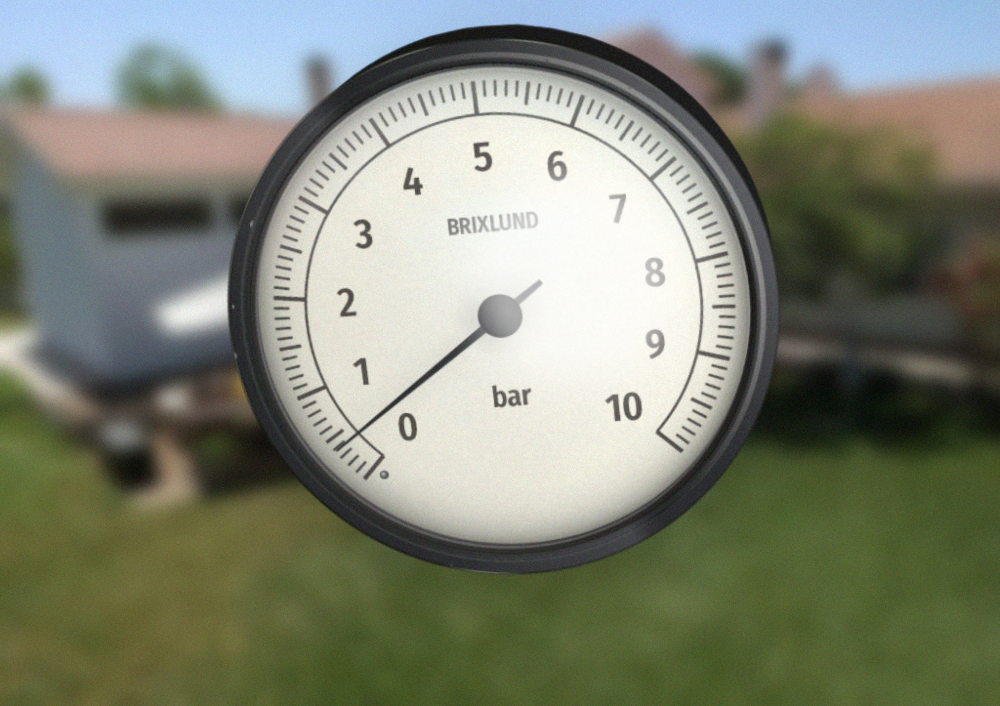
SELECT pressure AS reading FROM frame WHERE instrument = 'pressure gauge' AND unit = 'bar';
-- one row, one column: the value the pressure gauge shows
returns 0.4 bar
